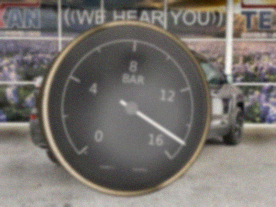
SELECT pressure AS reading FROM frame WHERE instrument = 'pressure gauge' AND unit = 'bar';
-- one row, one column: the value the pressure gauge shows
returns 15 bar
